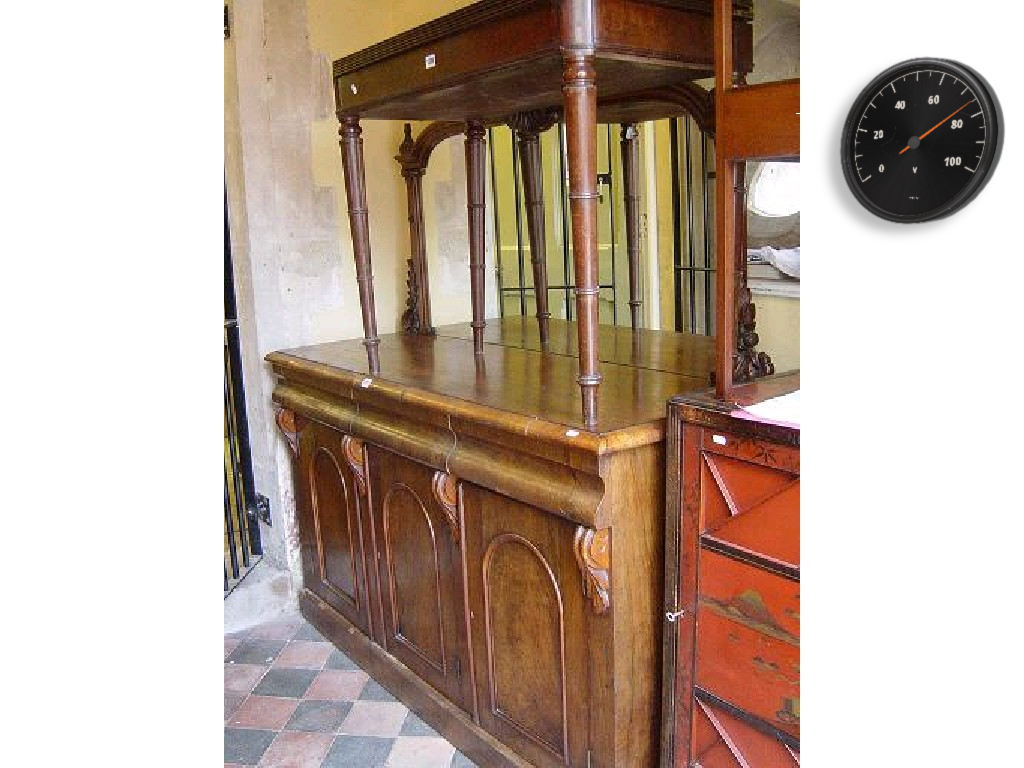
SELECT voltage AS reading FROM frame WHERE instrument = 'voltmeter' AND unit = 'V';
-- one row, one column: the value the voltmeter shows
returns 75 V
